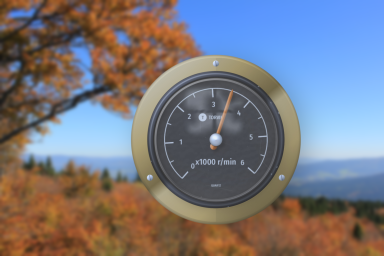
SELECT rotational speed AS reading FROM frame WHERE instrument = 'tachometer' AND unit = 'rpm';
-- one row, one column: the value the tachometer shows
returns 3500 rpm
